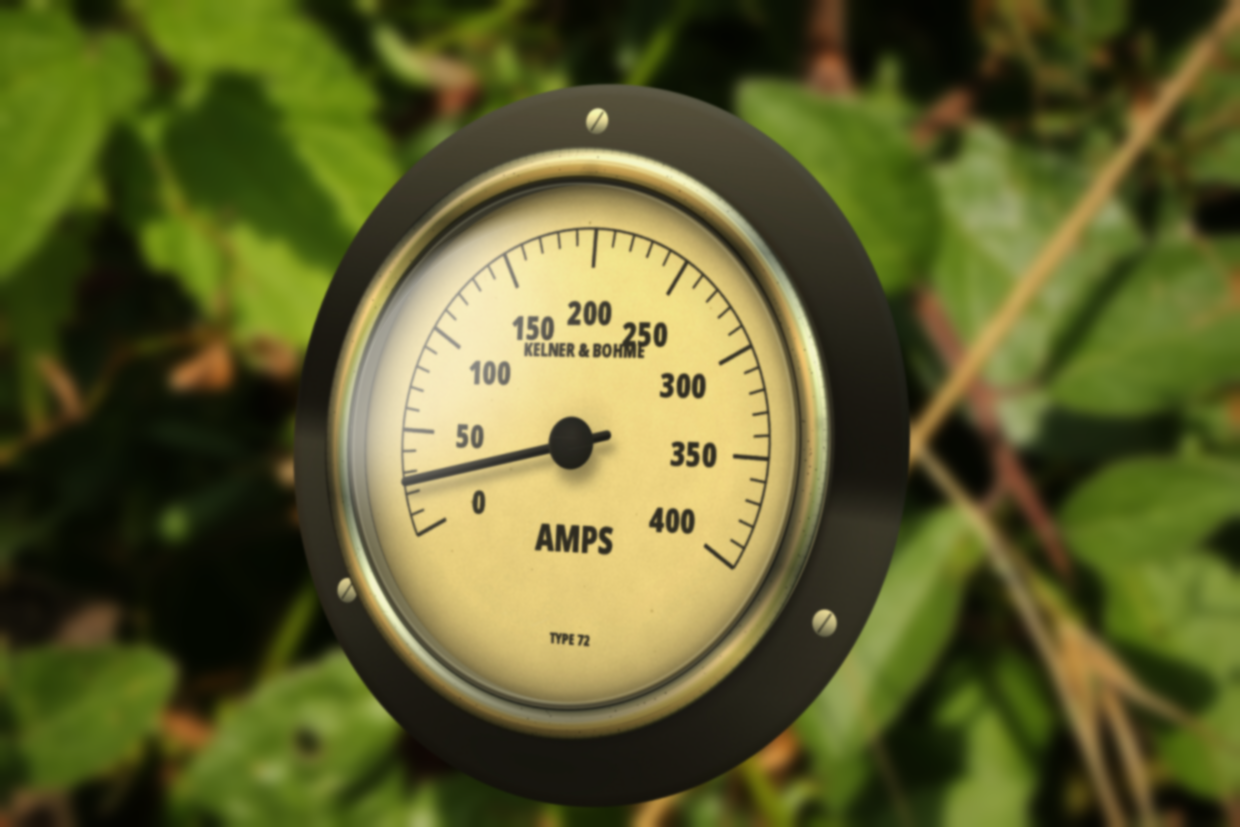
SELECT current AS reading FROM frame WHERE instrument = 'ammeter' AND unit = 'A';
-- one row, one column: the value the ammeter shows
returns 25 A
